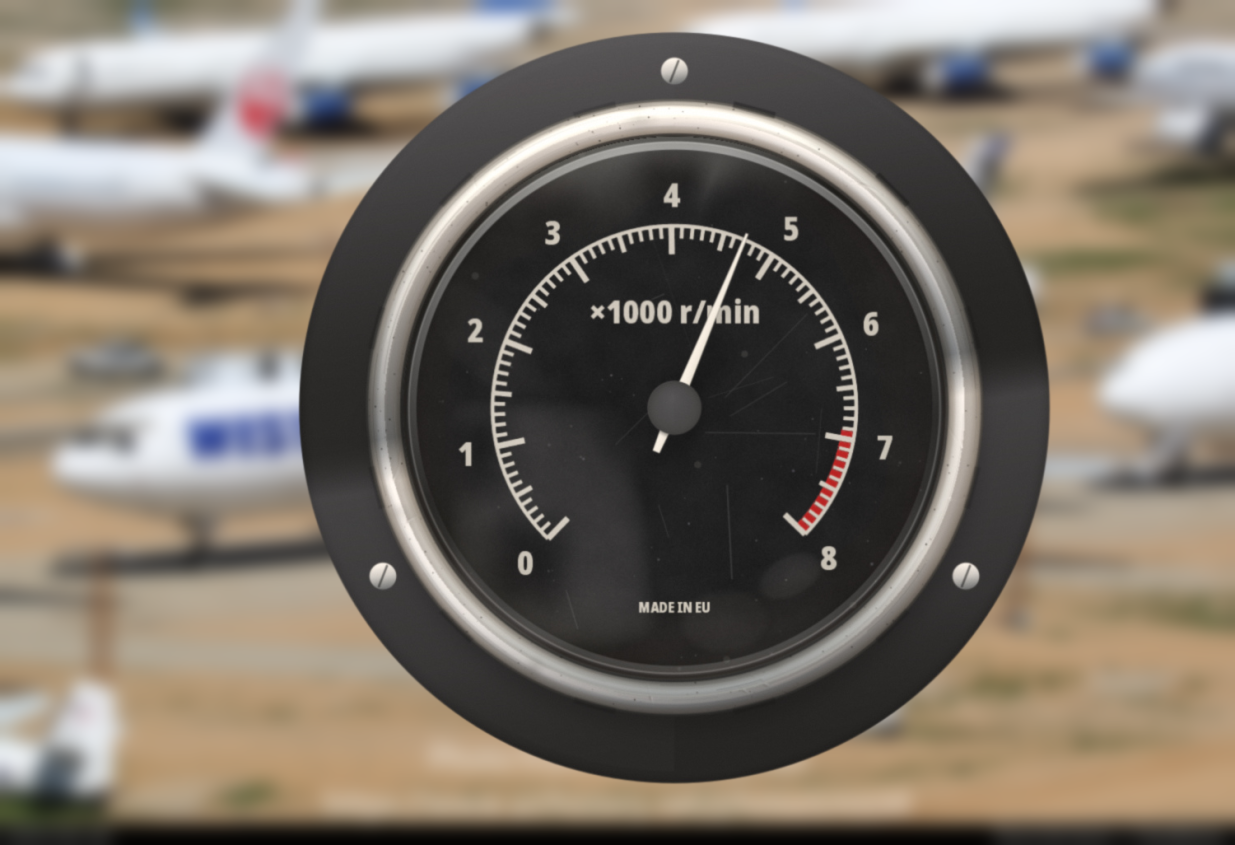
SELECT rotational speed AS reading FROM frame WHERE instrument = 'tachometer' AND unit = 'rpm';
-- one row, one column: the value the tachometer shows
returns 4700 rpm
